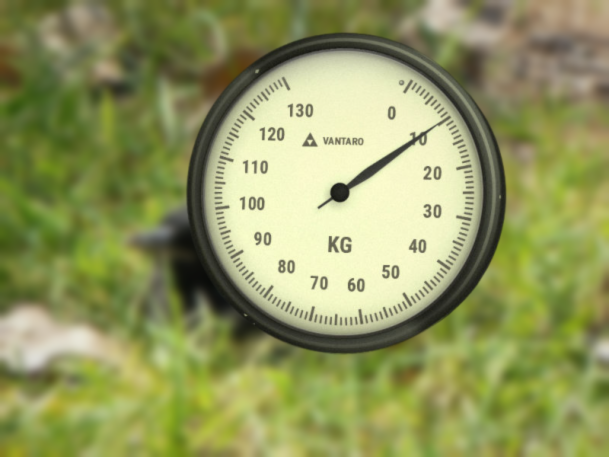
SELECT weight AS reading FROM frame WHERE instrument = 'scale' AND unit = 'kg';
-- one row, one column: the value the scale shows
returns 10 kg
